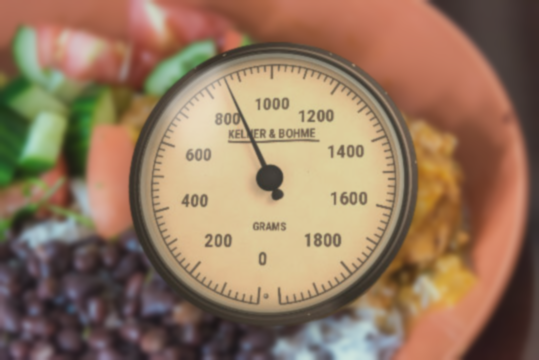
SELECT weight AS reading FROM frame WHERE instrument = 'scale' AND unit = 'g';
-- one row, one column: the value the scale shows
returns 860 g
